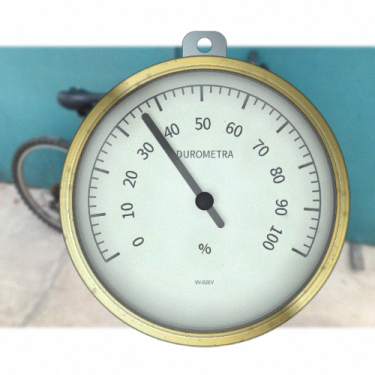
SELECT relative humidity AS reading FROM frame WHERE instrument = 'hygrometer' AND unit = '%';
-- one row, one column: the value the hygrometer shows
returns 36 %
